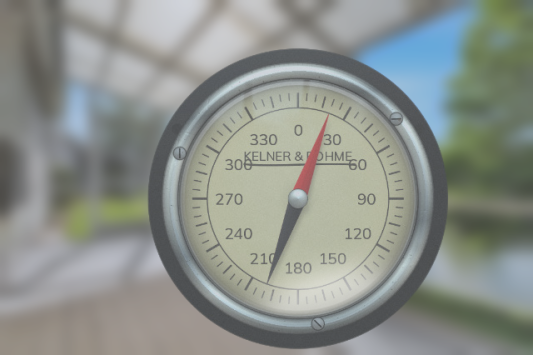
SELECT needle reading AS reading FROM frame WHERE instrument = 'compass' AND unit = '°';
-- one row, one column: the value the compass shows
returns 20 °
